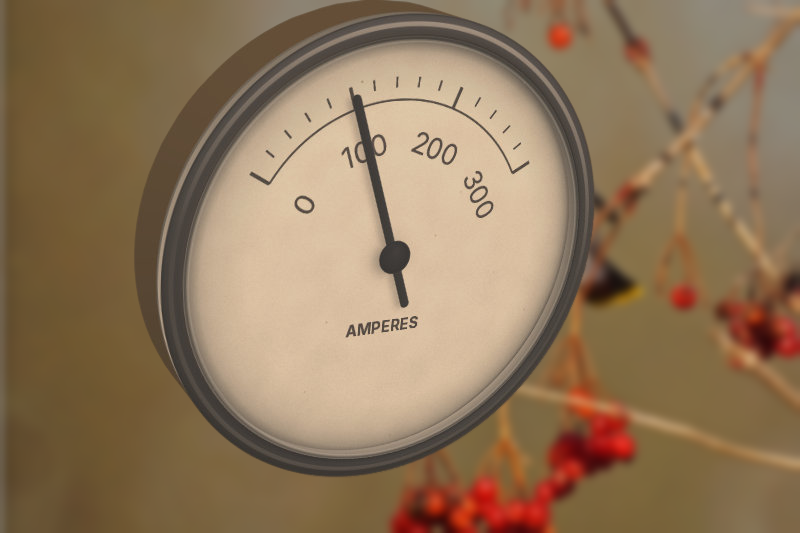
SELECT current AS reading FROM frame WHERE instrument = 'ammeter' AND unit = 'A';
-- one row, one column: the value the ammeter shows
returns 100 A
